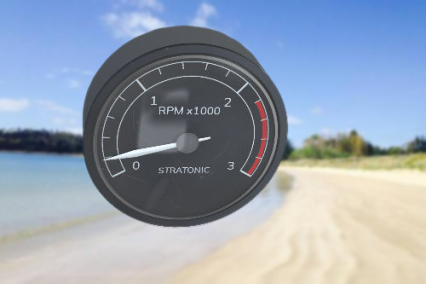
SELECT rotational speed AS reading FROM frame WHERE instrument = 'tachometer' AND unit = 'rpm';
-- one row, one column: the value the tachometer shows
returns 200 rpm
